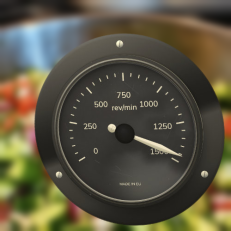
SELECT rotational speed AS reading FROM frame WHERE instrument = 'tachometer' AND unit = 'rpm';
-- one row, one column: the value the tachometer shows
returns 1450 rpm
